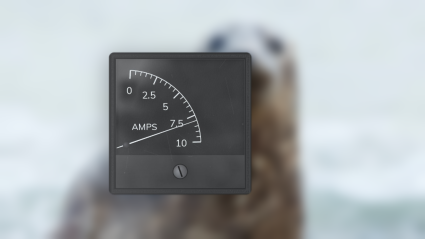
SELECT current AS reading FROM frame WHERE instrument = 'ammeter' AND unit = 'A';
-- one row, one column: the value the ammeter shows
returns 8 A
